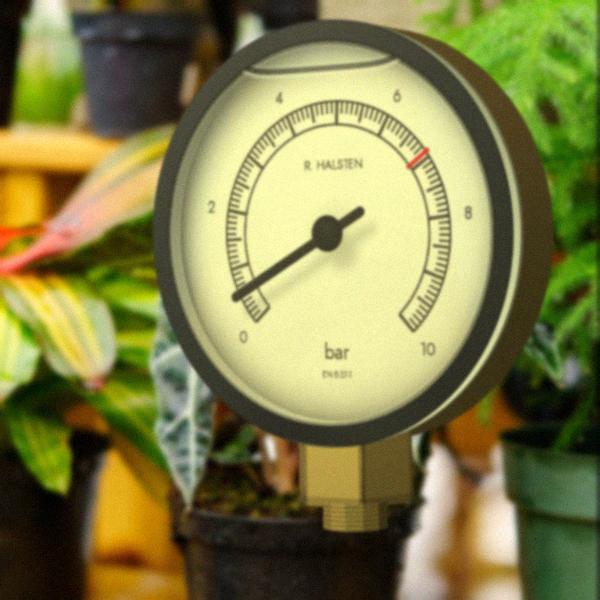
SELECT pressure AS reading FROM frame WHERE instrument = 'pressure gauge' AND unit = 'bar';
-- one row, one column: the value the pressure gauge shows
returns 0.5 bar
